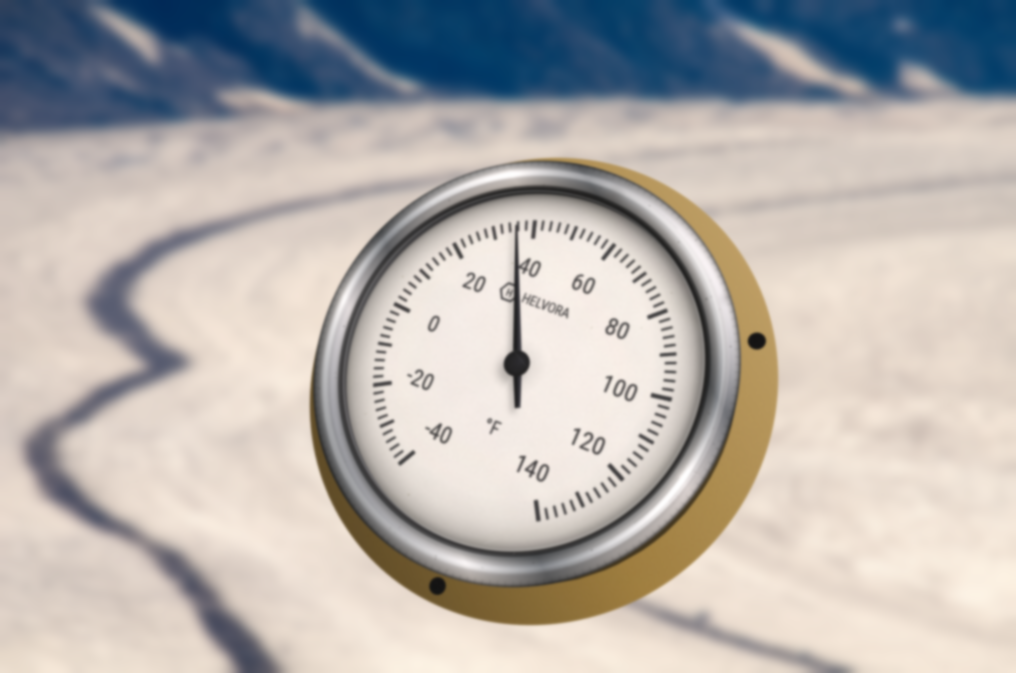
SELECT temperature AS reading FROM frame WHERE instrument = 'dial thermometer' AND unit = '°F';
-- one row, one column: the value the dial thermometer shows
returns 36 °F
